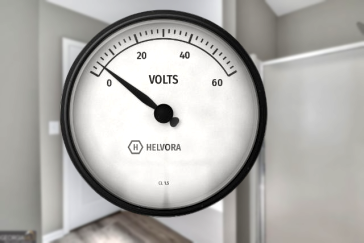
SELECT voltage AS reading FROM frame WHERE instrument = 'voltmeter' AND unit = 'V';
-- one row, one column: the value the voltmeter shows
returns 4 V
